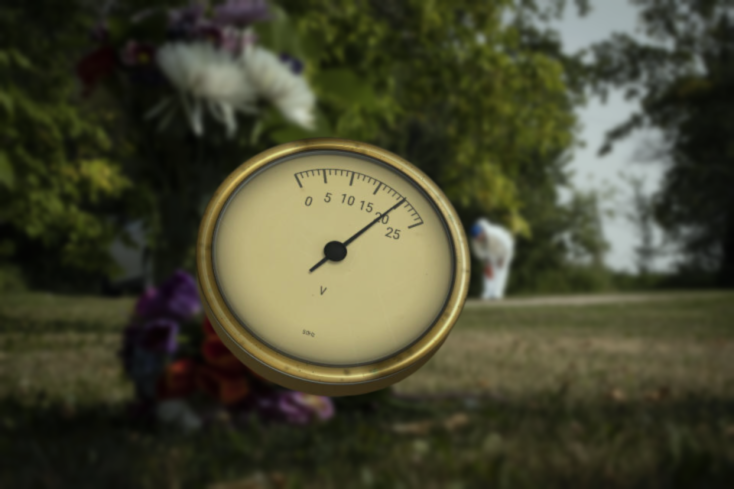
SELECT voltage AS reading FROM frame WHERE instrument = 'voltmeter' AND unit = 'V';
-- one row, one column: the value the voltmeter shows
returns 20 V
